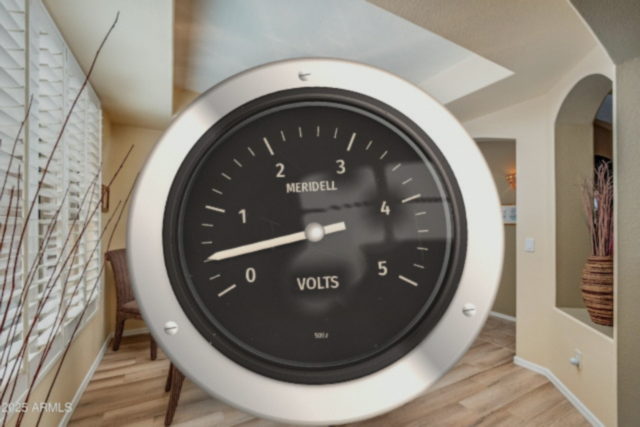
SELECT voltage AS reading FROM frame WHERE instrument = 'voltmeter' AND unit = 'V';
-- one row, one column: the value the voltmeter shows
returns 0.4 V
